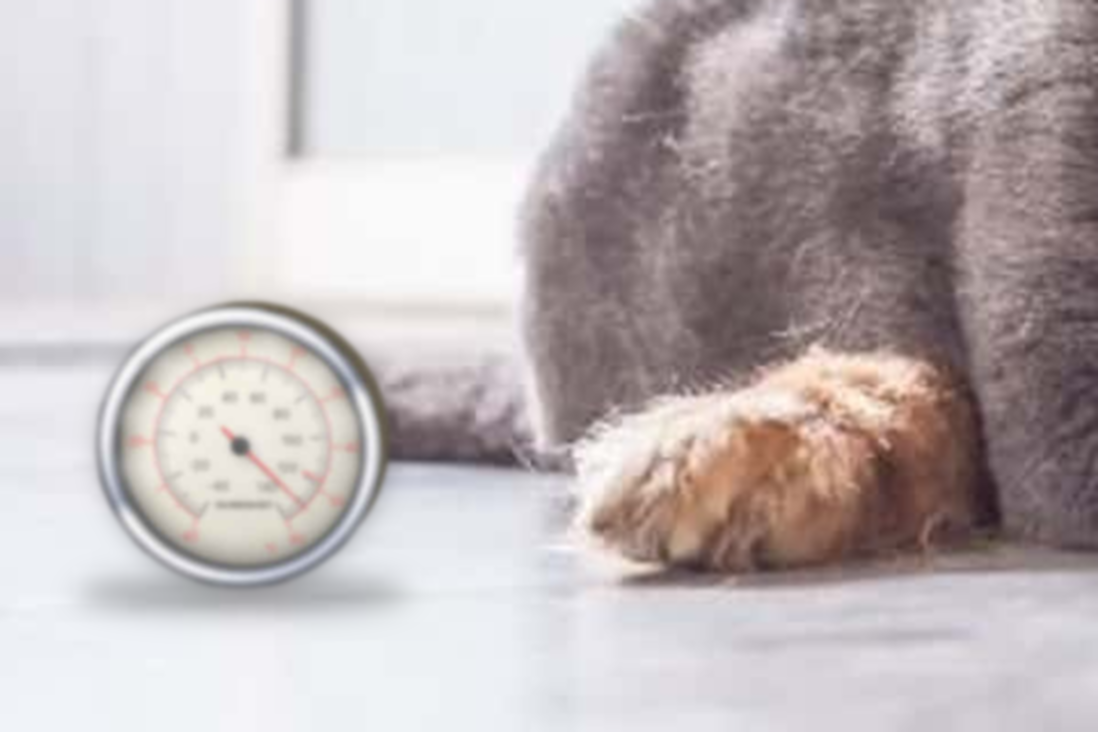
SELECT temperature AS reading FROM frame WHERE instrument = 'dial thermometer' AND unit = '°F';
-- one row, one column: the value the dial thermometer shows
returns 130 °F
